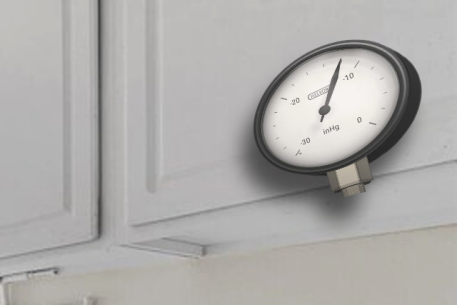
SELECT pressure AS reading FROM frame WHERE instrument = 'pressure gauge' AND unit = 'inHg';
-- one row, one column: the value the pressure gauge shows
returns -12 inHg
